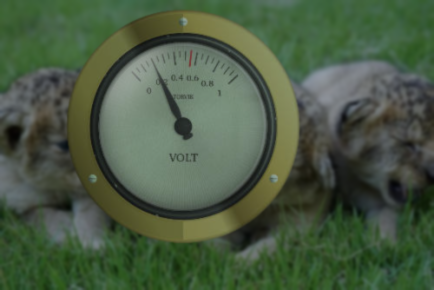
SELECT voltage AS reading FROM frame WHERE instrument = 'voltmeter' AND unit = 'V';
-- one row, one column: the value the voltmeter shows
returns 0.2 V
